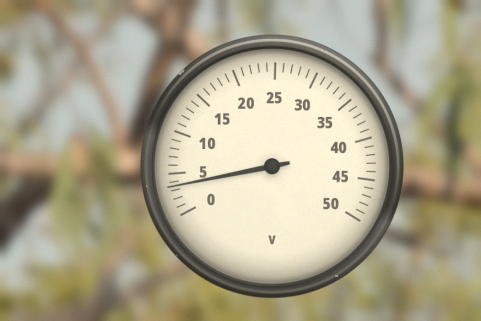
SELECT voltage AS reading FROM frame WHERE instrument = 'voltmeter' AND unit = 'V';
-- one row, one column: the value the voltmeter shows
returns 3.5 V
